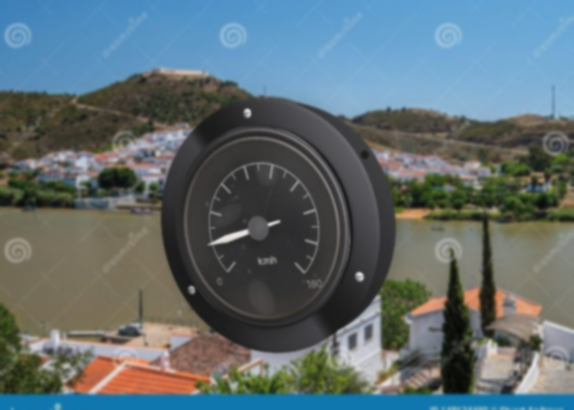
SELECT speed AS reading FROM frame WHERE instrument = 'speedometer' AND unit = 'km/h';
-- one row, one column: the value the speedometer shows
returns 20 km/h
